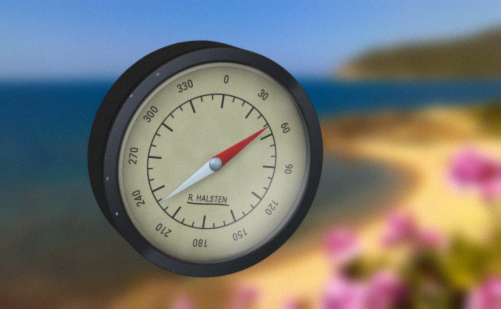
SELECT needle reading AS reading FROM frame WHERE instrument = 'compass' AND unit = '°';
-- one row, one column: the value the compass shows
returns 50 °
